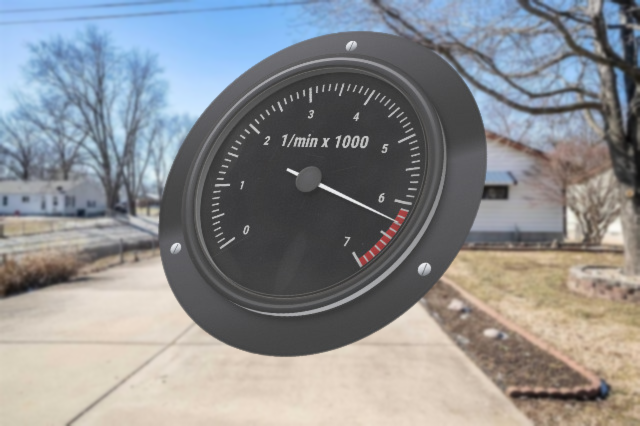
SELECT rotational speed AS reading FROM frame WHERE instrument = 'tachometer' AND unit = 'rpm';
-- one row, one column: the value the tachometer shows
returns 6300 rpm
